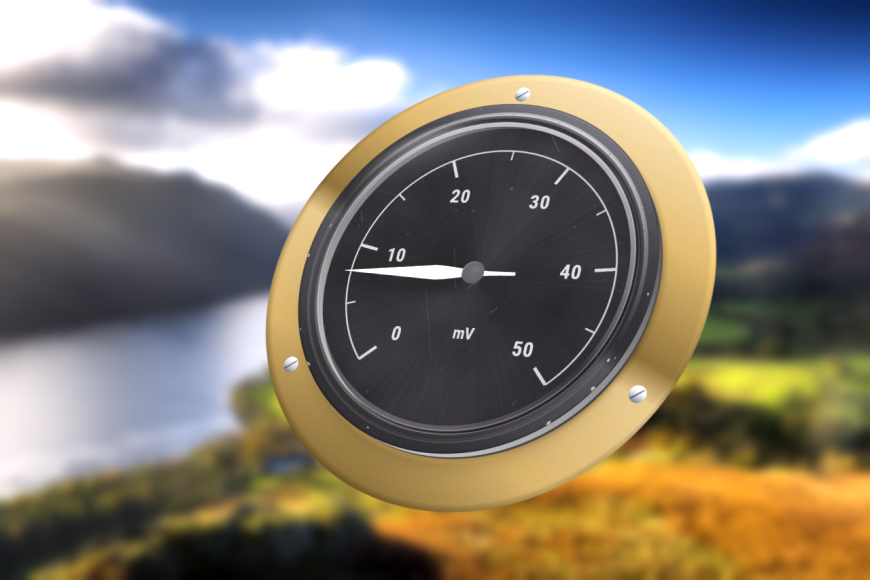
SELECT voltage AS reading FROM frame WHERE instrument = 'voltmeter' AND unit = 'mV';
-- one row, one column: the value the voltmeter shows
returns 7.5 mV
